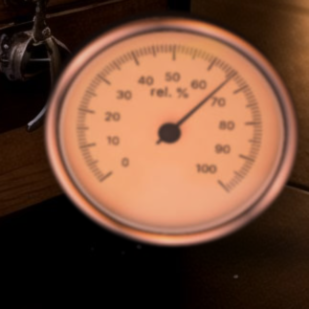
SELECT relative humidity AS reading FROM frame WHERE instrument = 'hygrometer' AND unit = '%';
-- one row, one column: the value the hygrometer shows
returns 65 %
